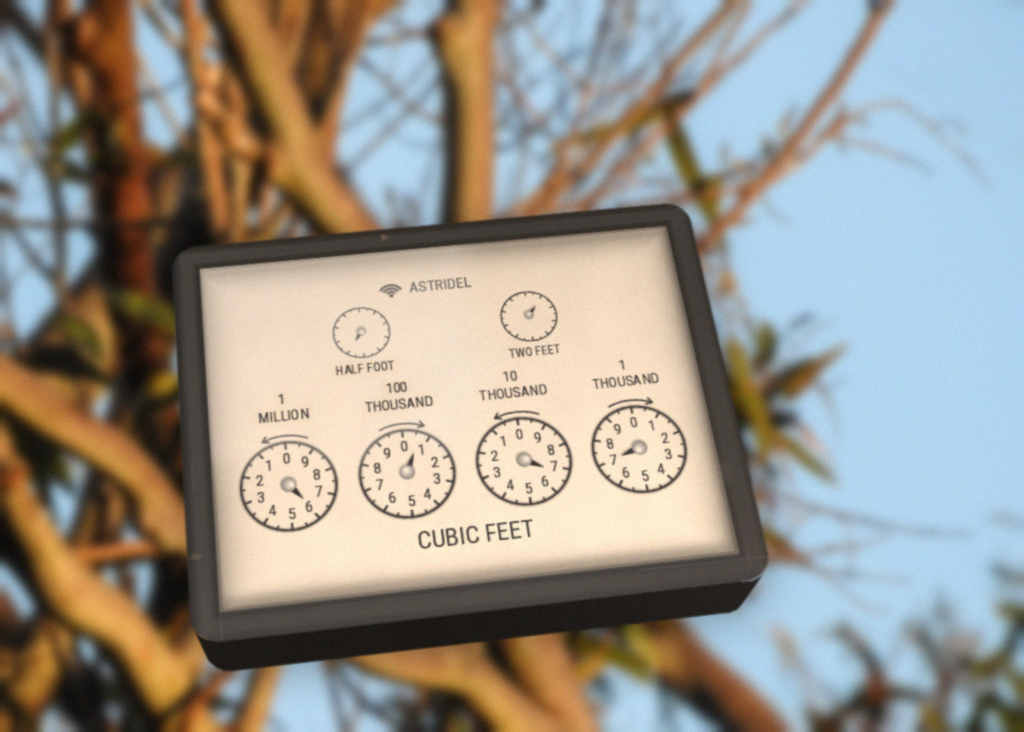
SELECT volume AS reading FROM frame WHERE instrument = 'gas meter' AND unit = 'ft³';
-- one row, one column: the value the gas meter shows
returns 606700 ft³
